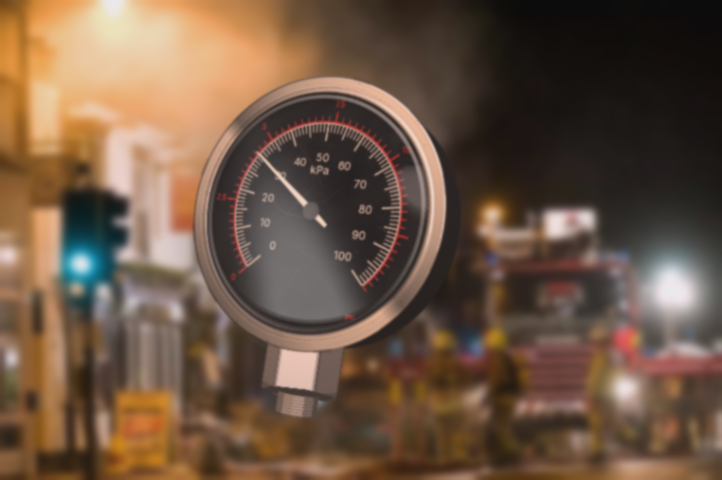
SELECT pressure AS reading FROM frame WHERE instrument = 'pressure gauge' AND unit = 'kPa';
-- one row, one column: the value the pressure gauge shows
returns 30 kPa
